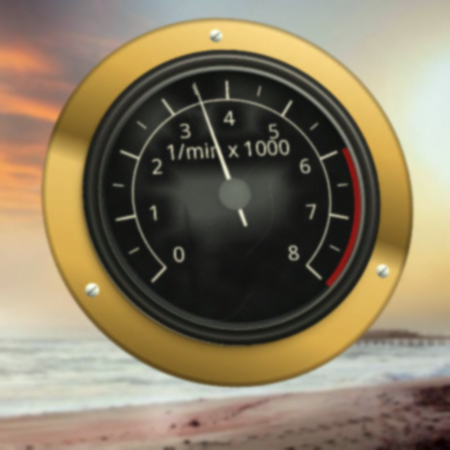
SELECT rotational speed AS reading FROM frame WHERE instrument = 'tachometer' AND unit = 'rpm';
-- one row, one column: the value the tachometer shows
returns 3500 rpm
